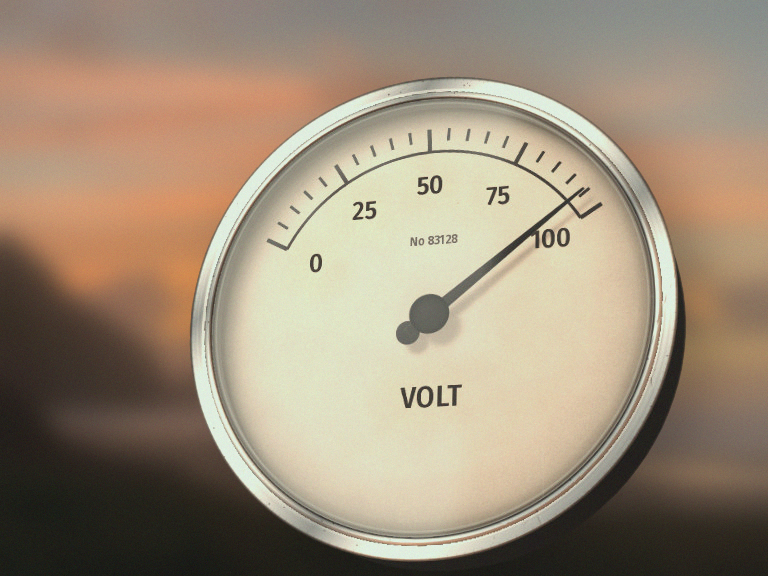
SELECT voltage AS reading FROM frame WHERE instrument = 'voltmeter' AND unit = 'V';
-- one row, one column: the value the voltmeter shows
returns 95 V
